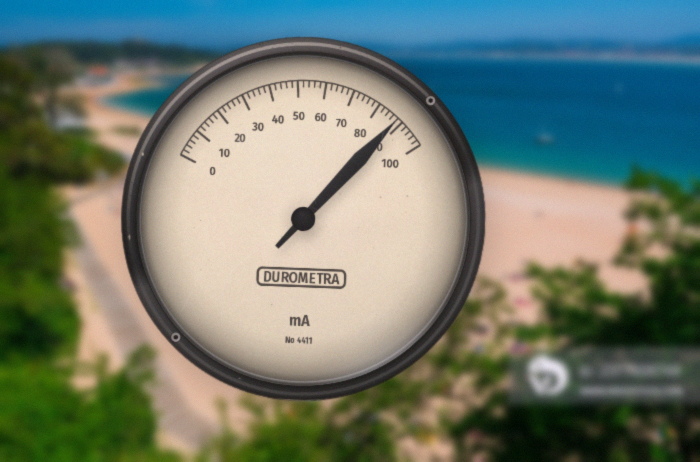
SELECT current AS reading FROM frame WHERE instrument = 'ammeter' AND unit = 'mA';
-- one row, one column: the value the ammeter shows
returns 88 mA
